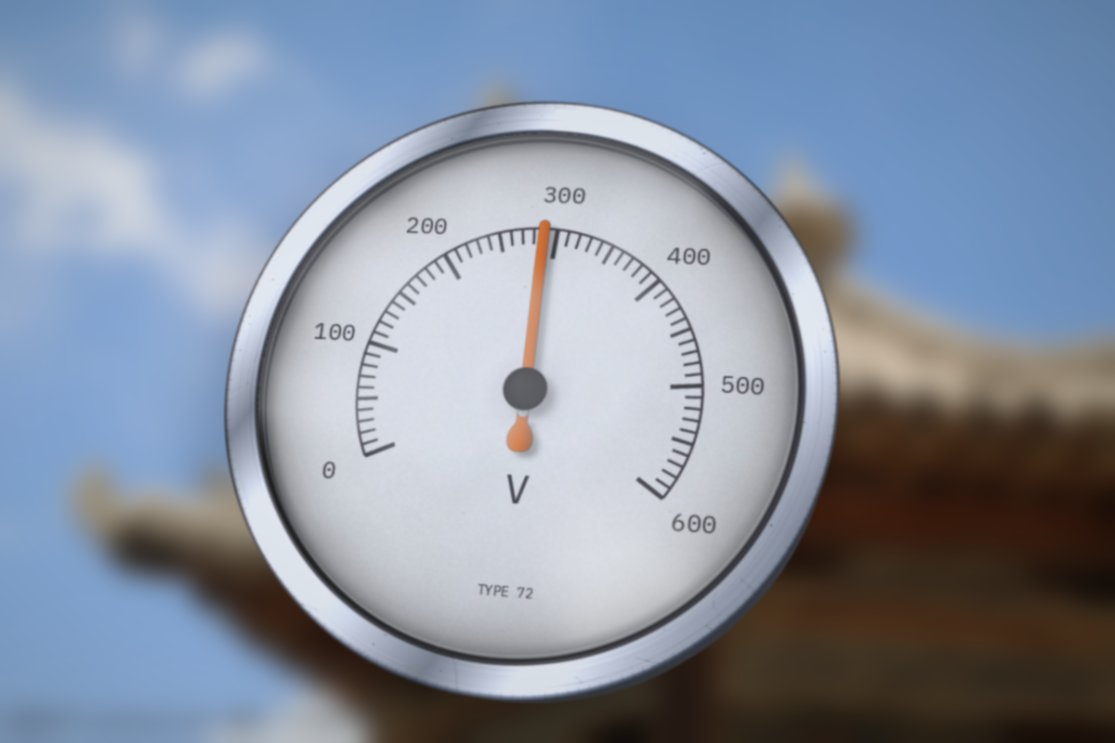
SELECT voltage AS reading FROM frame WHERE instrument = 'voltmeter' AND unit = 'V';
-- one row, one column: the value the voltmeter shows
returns 290 V
